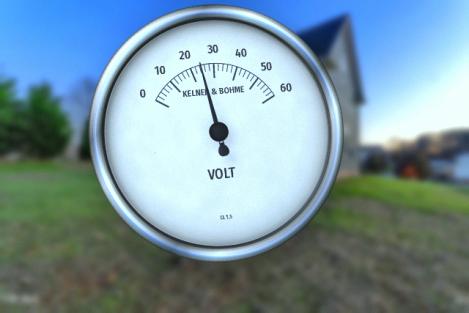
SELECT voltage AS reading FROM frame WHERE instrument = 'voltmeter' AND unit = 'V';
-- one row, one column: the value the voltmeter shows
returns 24 V
